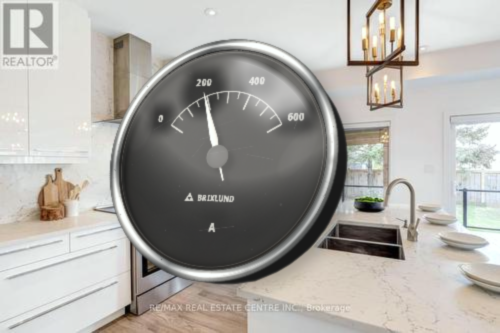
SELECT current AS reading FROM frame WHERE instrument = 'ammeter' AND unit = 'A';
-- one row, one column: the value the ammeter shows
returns 200 A
